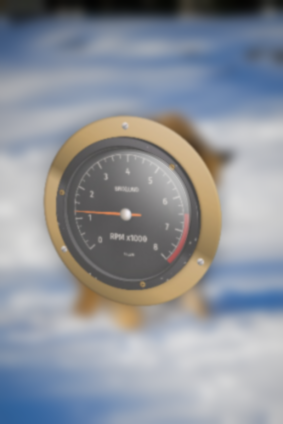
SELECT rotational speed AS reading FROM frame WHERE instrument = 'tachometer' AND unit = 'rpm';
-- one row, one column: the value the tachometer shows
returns 1250 rpm
